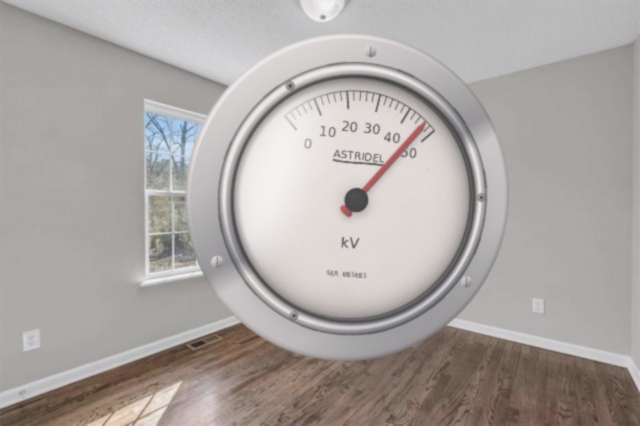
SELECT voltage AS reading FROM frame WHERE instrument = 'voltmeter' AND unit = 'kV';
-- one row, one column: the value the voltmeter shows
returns 46 kV
